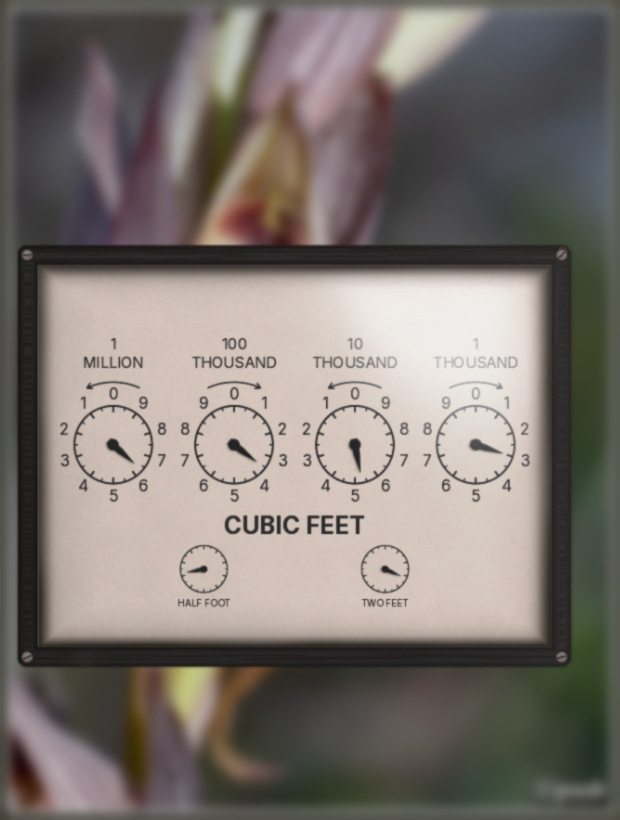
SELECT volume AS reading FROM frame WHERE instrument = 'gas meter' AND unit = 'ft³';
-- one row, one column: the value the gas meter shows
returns 635300 ft³
